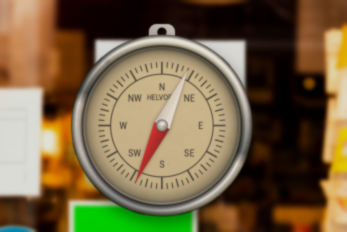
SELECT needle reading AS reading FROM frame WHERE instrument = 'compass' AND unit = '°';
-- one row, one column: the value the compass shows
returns 205 °
